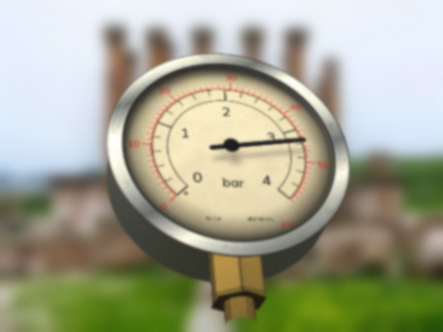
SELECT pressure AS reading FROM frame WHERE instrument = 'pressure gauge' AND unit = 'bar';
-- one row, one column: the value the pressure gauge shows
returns 3.2 bar
